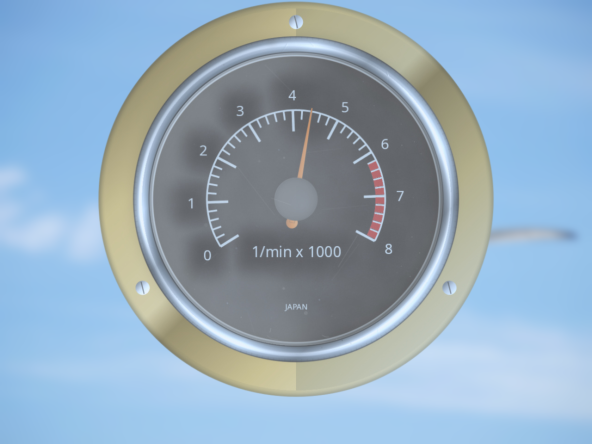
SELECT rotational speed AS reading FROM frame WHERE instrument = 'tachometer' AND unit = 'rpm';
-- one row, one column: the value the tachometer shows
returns 4400 rpm
